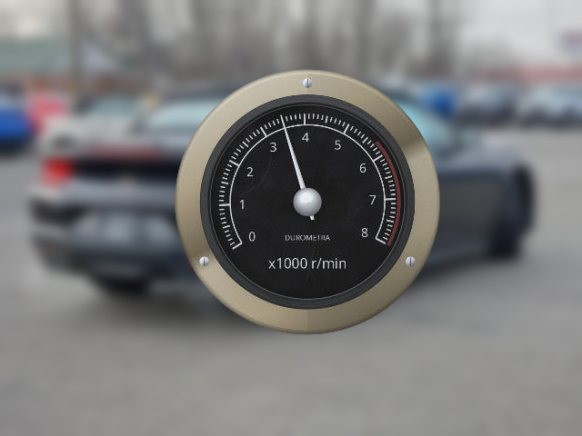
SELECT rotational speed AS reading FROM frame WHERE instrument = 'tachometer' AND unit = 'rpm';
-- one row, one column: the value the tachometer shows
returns 3500 rpm
